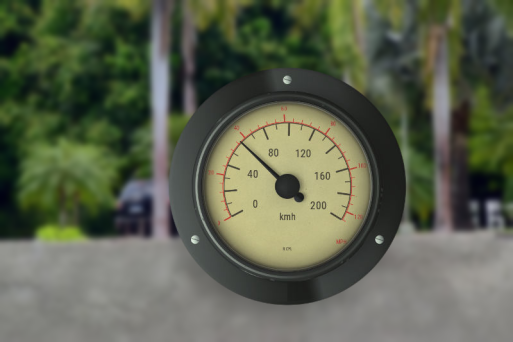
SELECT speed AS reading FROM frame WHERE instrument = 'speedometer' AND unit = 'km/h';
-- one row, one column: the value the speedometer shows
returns 60 km/h
